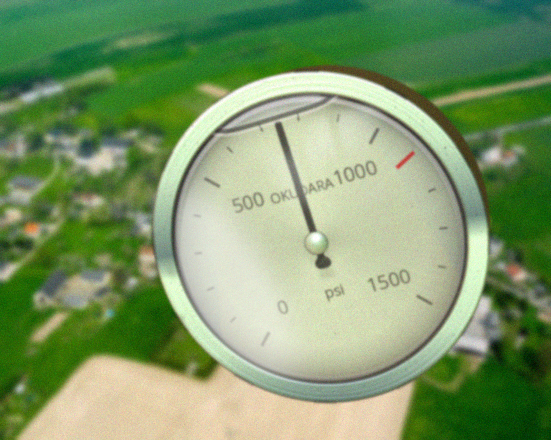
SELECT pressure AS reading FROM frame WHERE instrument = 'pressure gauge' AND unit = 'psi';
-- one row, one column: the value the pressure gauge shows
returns 750 psi
